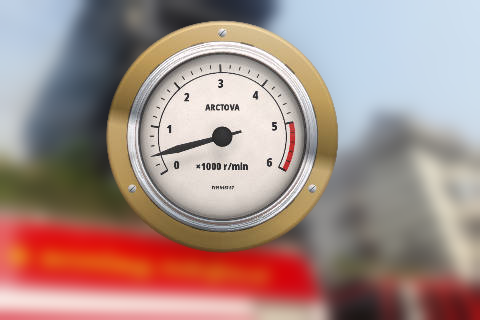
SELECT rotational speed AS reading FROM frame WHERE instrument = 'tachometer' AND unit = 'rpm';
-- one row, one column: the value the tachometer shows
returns 400 rpm
